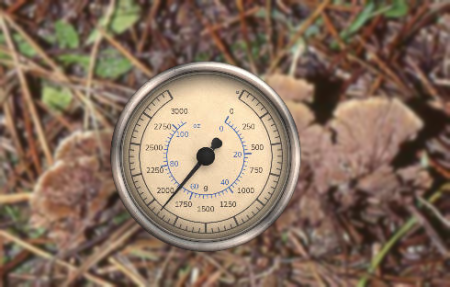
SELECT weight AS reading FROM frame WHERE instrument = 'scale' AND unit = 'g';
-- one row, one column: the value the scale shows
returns 1900 g
